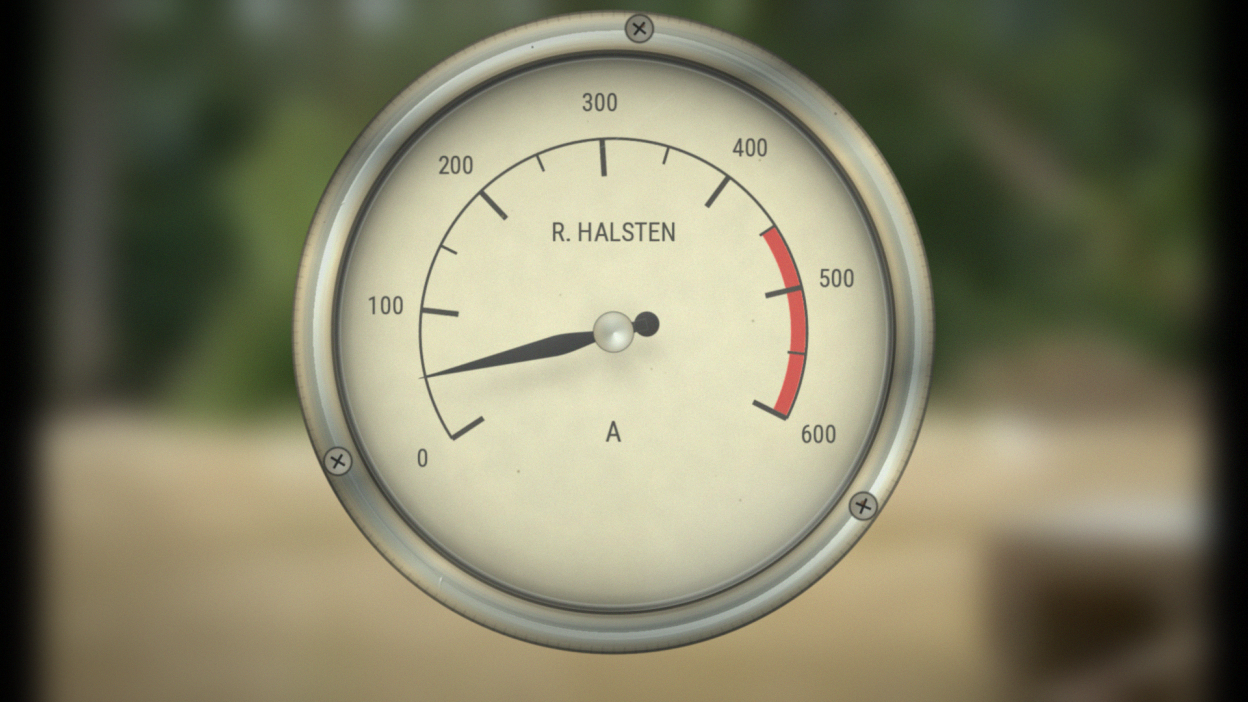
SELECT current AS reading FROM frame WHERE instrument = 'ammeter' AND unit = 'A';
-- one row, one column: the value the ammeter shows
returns 50 A
